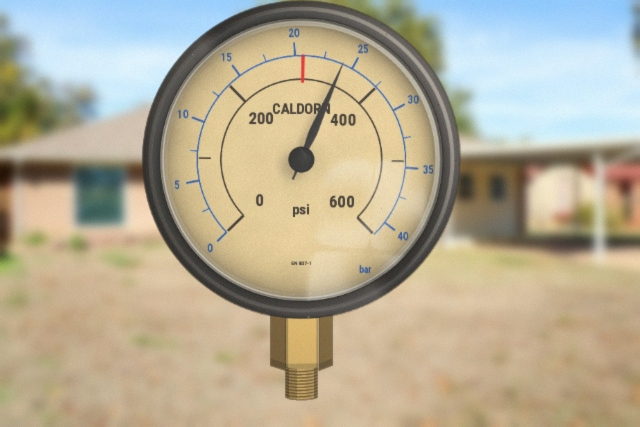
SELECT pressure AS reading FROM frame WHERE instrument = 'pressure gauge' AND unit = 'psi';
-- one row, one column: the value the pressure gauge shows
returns 350 psi
